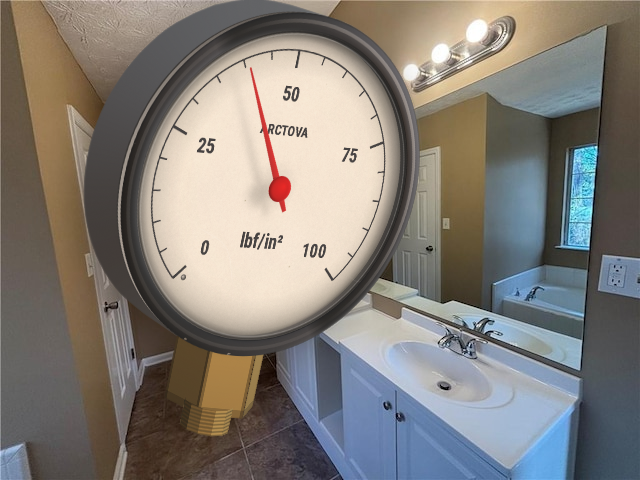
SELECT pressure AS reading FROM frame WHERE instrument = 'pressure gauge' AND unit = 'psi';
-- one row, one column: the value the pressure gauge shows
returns 40 psi
